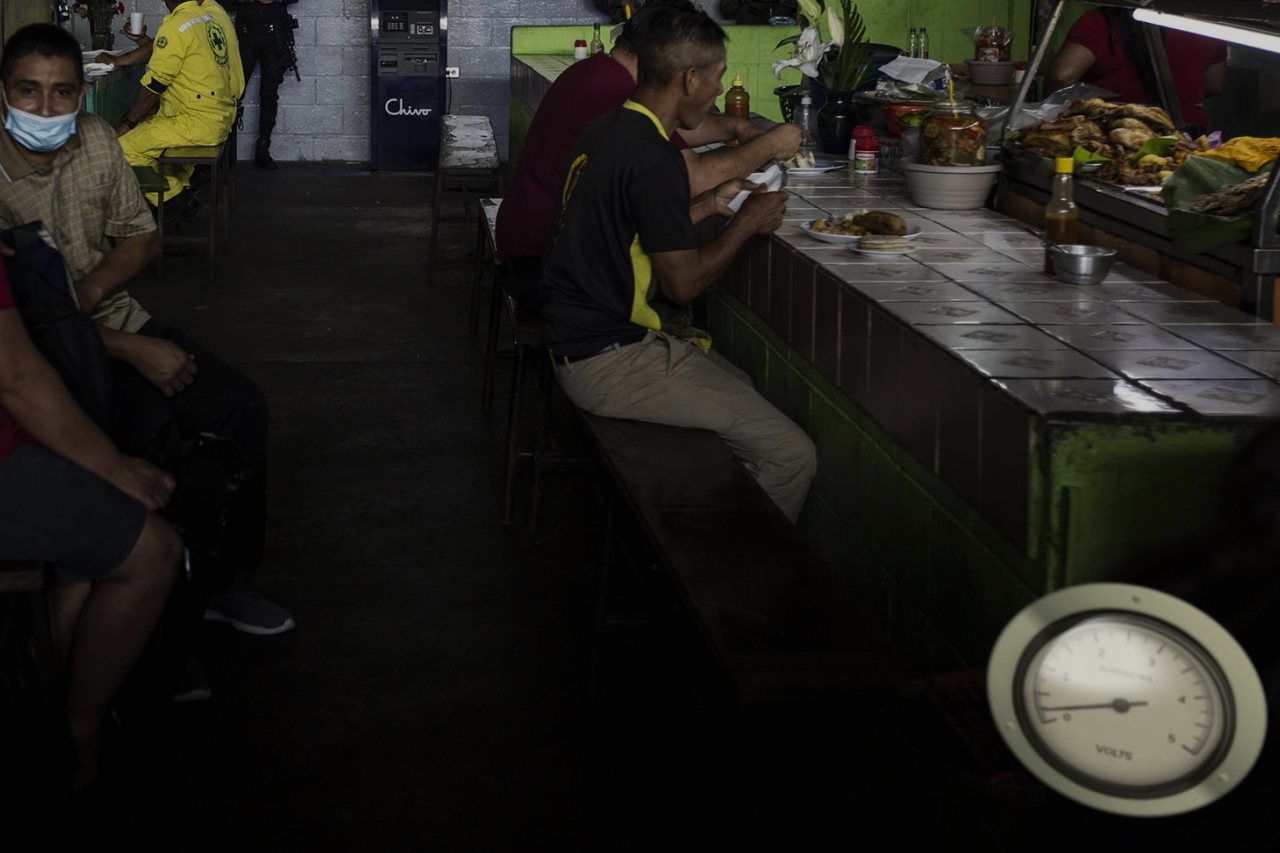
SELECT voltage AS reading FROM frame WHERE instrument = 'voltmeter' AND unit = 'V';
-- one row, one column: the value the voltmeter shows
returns 0.25 V
